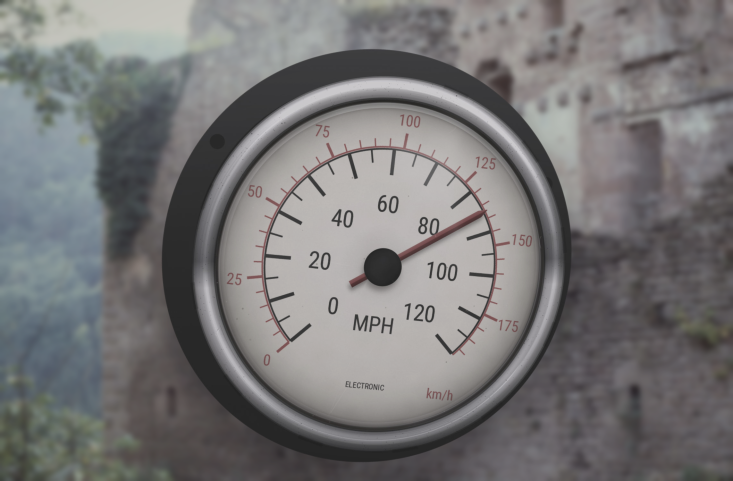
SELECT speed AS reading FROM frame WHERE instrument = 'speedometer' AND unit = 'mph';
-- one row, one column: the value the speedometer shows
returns 85 mph
